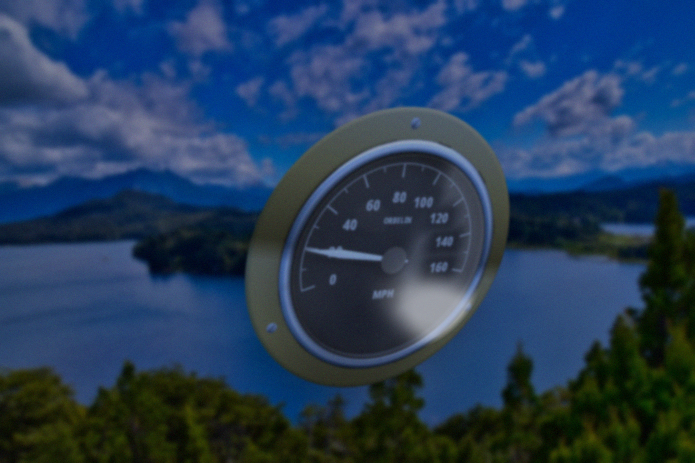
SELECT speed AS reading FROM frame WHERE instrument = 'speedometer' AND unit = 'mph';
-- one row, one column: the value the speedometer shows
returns 20 mph
